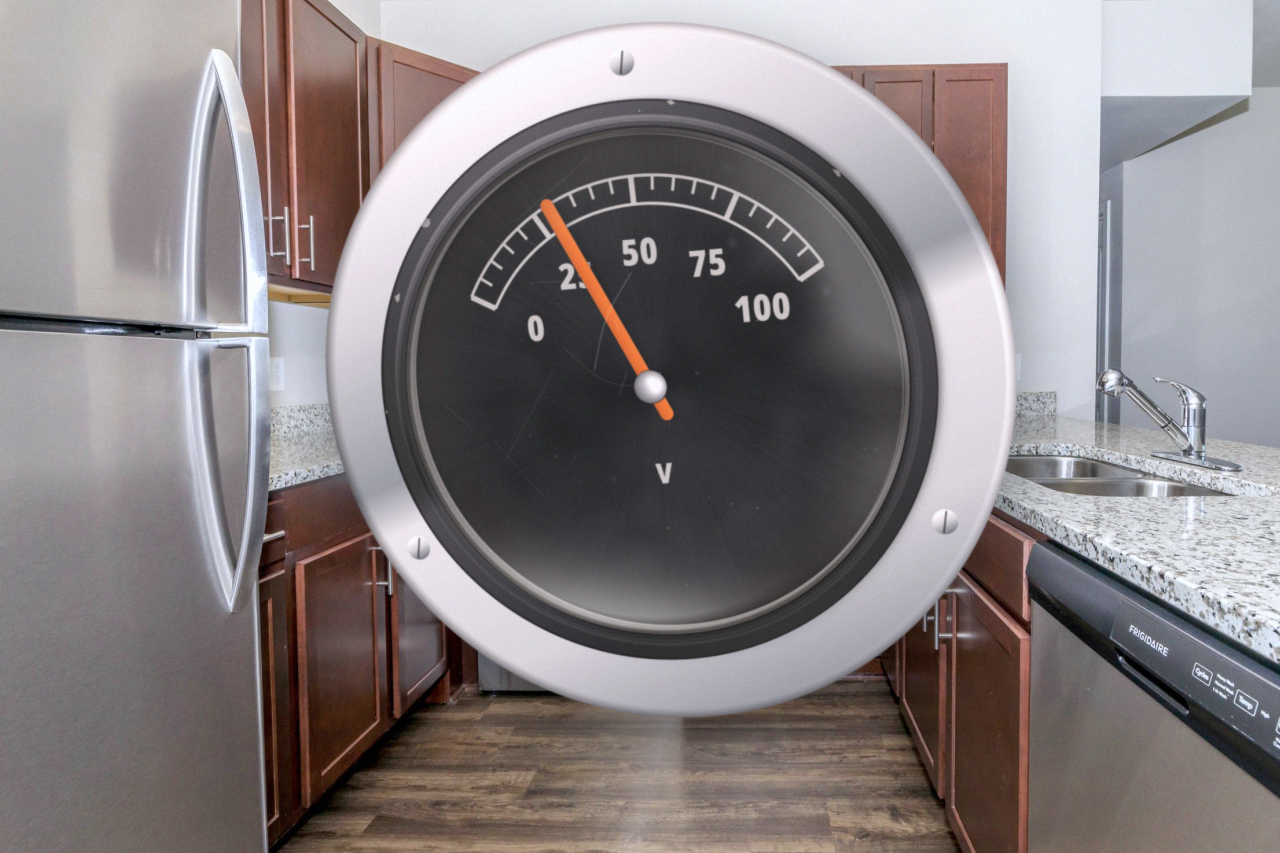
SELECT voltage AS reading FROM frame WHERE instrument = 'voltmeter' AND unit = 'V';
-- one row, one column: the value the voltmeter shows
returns 30 V
